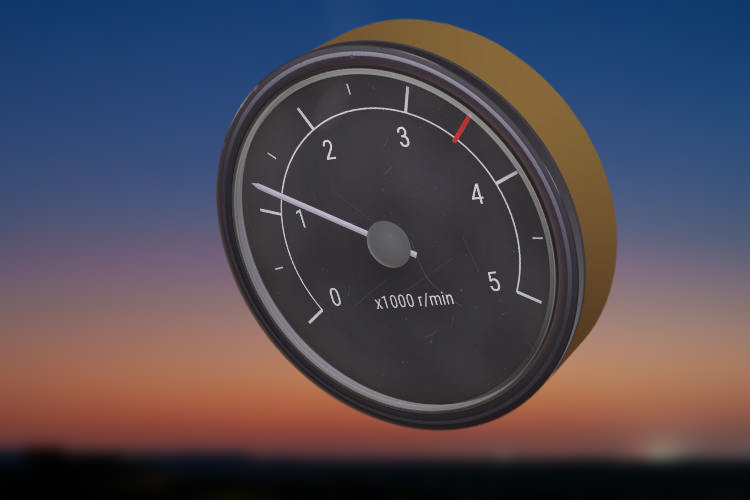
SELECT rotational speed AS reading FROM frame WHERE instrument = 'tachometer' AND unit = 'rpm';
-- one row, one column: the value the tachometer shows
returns 1250 rpm
